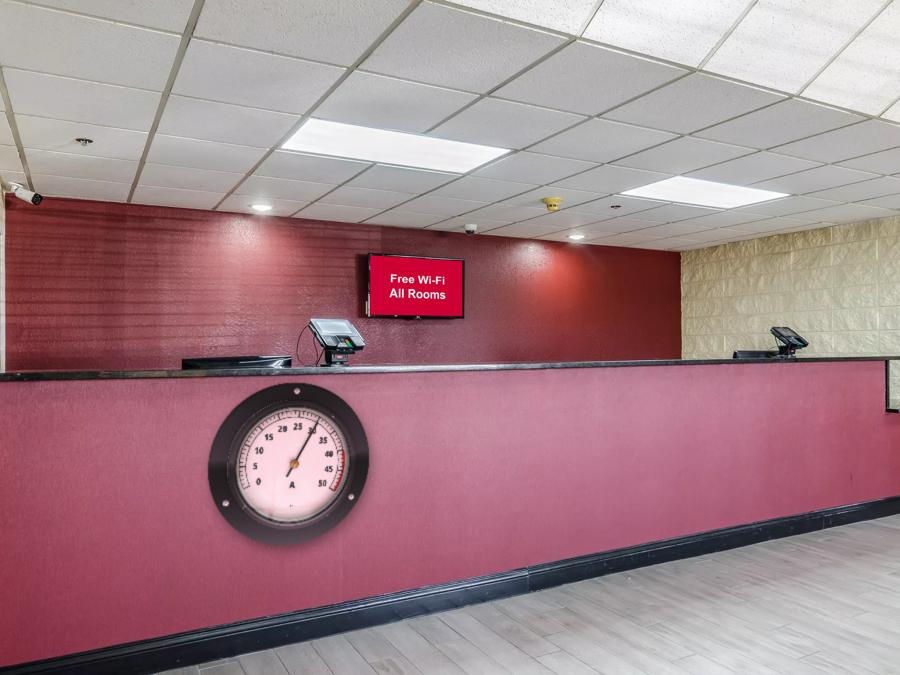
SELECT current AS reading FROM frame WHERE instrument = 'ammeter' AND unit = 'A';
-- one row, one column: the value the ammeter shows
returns 30 A
